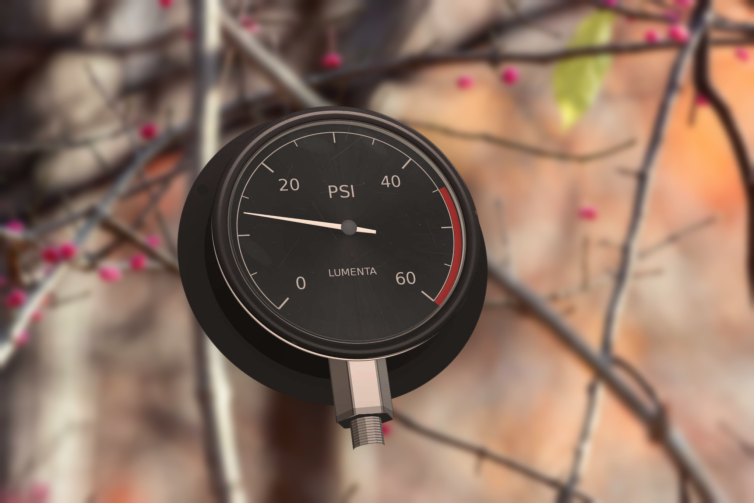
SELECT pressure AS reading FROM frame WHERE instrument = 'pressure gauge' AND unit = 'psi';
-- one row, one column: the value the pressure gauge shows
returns 12.5 psi
